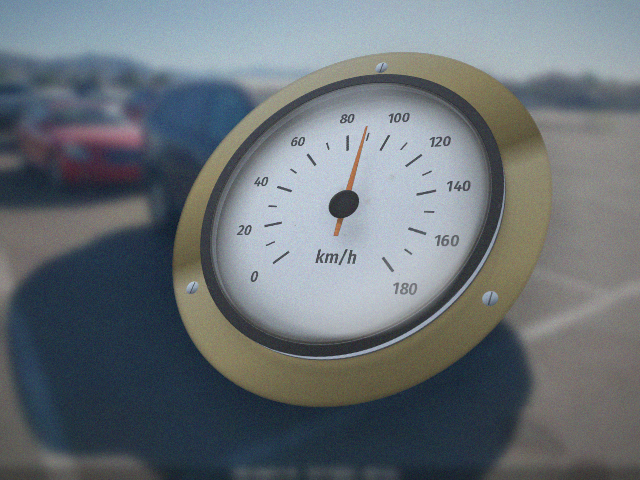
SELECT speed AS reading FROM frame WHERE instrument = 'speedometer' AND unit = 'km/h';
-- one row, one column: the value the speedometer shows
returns 90 km/h
